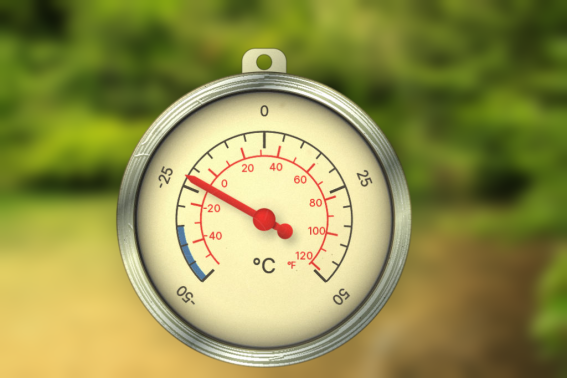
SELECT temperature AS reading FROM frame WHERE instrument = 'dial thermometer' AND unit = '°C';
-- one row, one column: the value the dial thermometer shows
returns -22.5 °C
